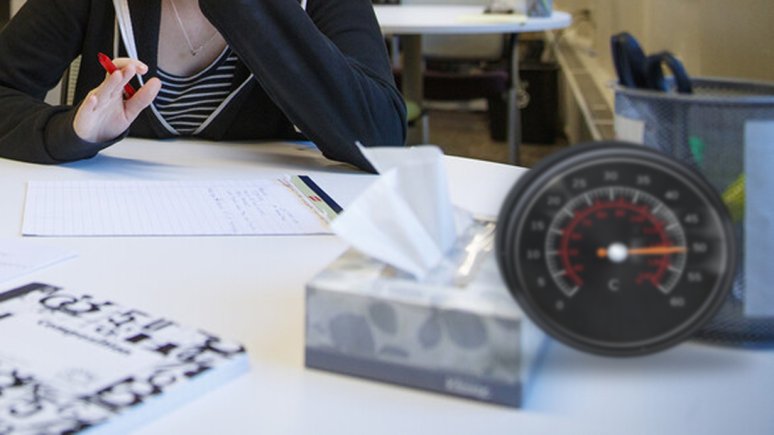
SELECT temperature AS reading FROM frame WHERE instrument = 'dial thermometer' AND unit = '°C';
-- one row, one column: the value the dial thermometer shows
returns 50 °C
